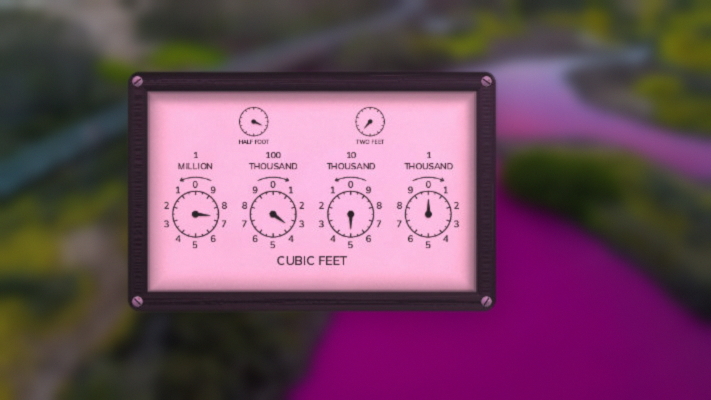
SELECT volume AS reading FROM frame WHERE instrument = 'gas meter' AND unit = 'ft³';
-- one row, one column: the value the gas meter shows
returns 735000 ft³
